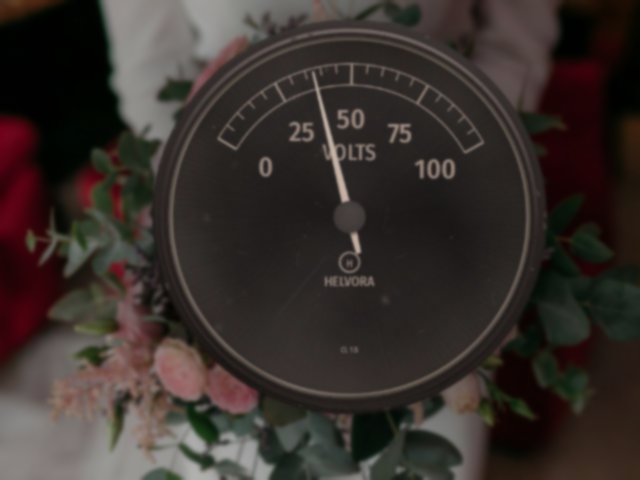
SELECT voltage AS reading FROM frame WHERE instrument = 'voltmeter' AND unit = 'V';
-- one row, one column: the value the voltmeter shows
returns 37.5 V
